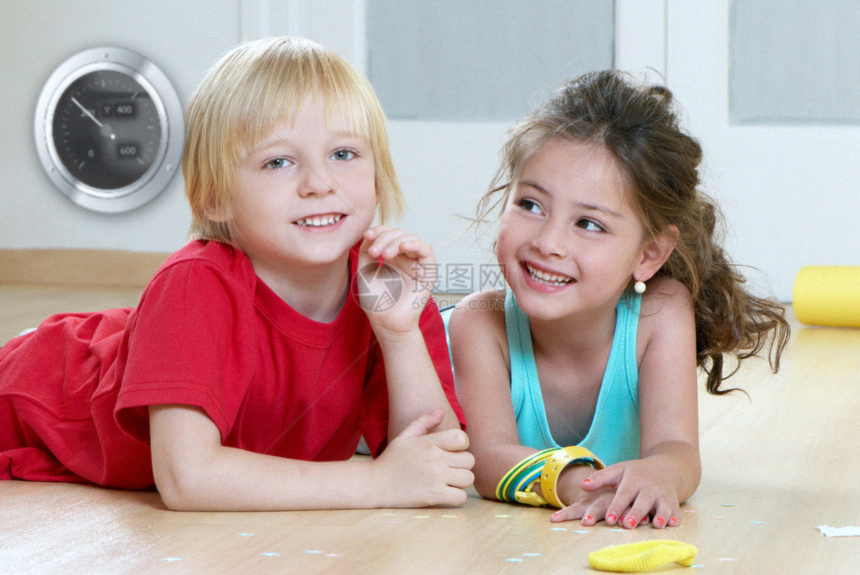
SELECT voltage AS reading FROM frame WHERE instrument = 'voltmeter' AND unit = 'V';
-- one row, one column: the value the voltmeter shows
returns 200 V
